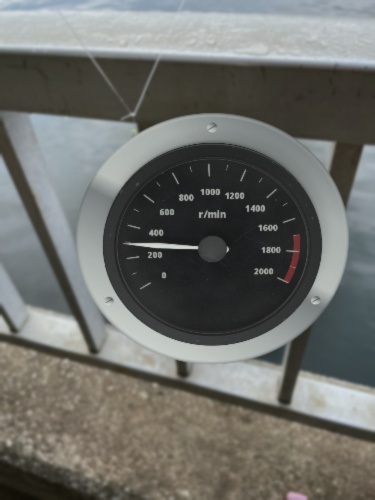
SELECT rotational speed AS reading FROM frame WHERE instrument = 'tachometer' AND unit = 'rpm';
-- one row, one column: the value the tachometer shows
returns 300 rpm
